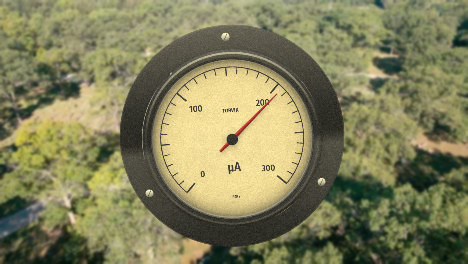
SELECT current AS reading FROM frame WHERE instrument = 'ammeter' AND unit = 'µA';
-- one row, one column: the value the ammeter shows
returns 205 µA
